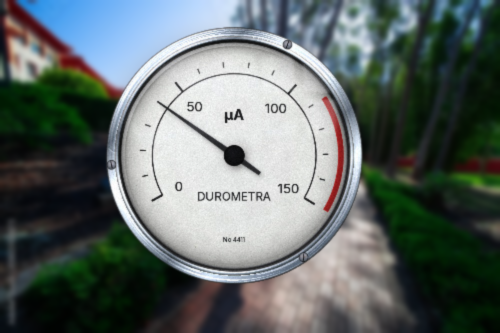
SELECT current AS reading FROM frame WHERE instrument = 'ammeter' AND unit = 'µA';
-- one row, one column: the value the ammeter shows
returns 40 µA
